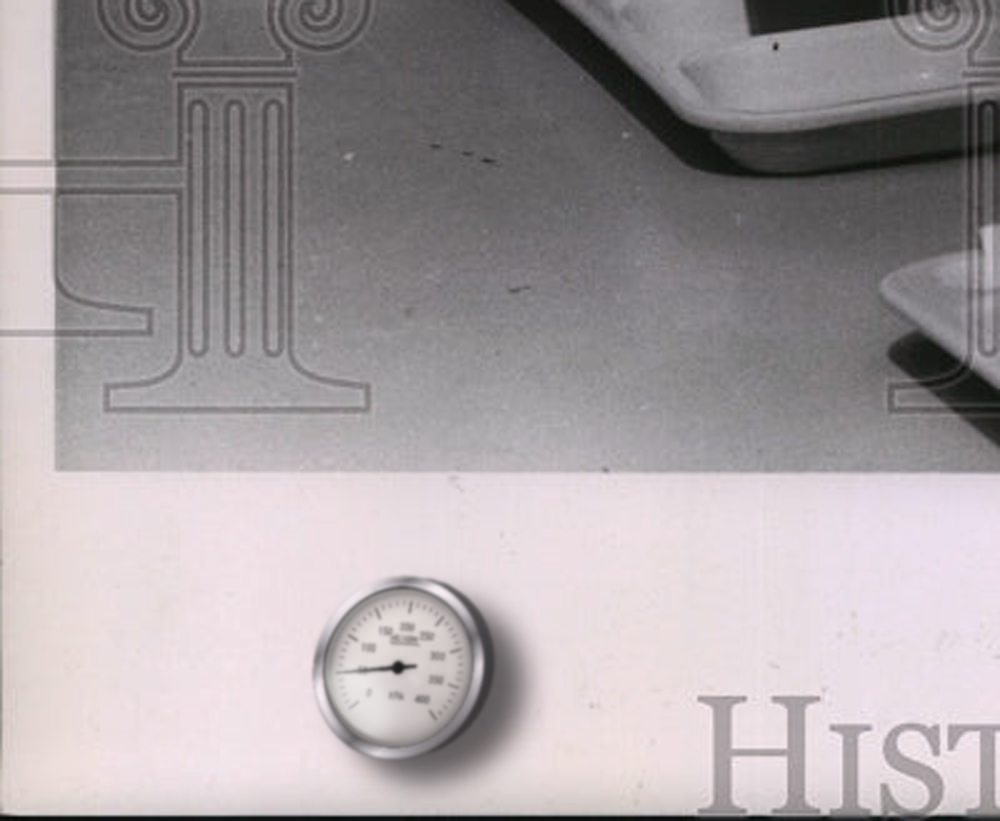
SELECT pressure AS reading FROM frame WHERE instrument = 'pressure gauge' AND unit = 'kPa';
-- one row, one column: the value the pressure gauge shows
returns 50 kPa
